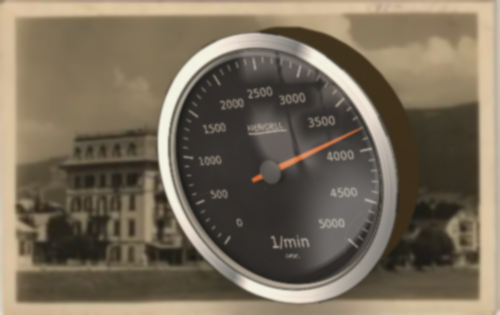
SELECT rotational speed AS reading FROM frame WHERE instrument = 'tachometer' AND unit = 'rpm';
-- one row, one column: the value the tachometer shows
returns 3800 rpm
